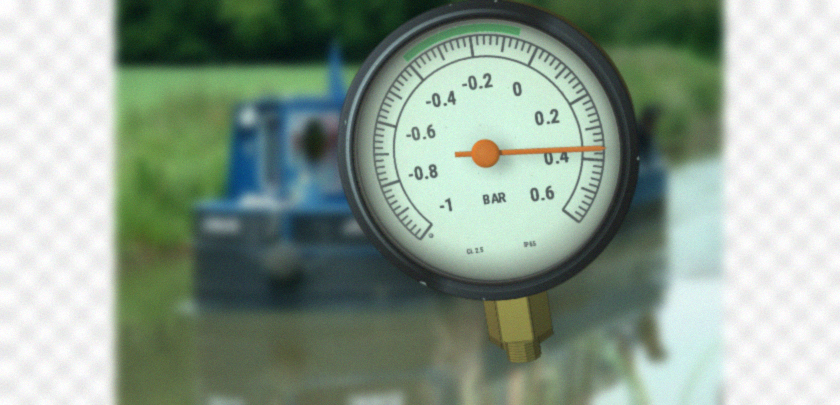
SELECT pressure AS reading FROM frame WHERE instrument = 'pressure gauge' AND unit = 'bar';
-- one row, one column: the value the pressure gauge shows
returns 0.36 bar
